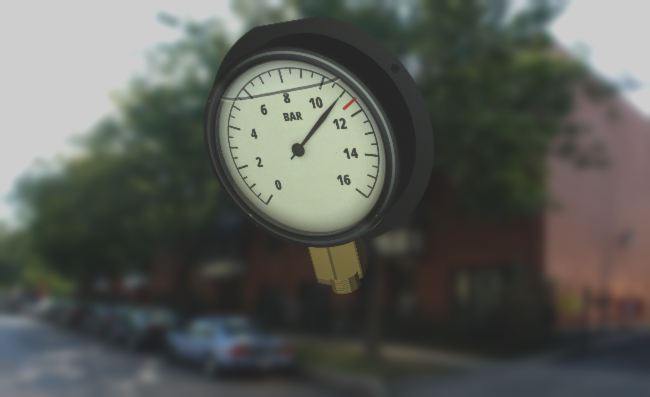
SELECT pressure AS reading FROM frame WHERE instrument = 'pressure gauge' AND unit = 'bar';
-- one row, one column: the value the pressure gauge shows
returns 11 bar
